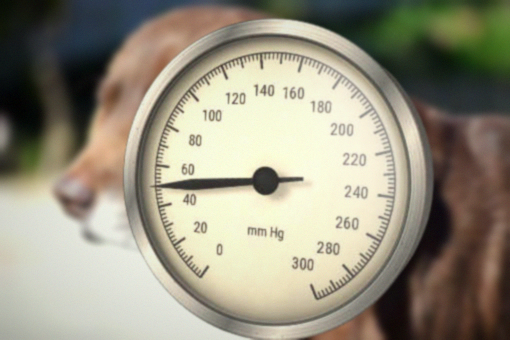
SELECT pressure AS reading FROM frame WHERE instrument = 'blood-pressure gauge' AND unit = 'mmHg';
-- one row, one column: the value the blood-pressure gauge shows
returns 50 mmHg
